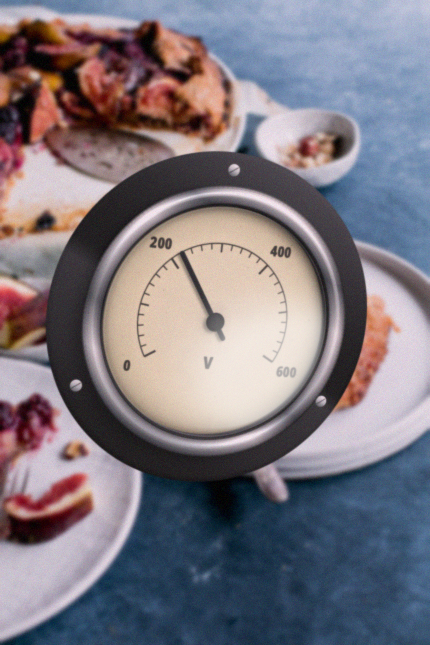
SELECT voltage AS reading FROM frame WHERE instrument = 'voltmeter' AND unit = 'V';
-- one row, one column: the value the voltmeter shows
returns 220 V
